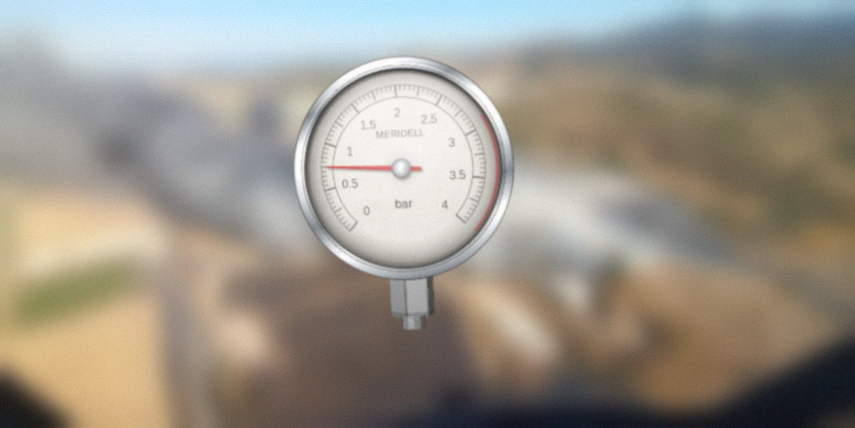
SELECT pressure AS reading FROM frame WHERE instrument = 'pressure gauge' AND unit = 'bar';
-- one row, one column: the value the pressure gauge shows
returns 0.75 bar
